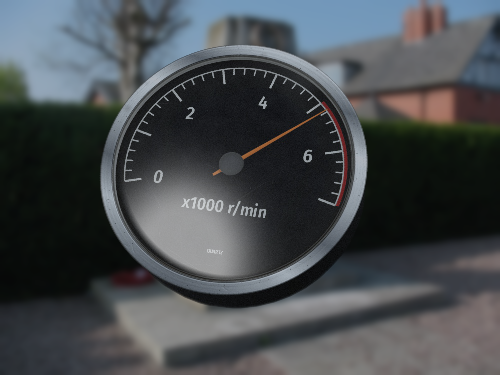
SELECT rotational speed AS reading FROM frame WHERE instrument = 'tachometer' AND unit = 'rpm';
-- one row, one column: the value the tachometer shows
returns 5200 rpm
